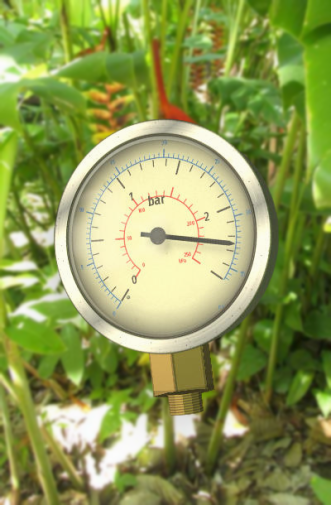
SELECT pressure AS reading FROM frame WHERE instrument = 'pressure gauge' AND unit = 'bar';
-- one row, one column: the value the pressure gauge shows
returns 2.25 bar
